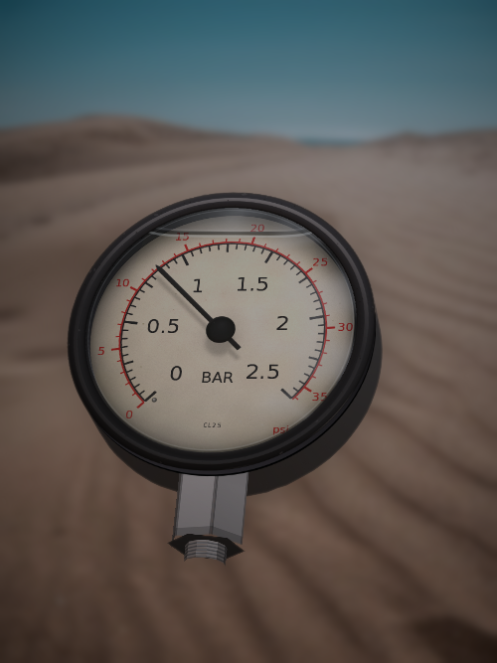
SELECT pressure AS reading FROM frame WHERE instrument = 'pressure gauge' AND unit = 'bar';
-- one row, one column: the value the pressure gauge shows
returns 0.85 bar
